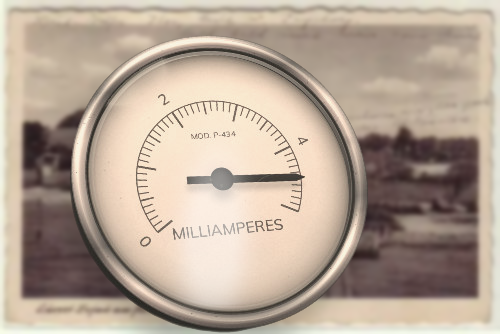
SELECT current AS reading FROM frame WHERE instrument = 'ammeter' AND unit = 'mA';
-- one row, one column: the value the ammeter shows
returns 4.5 mA
